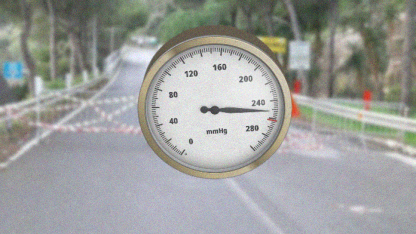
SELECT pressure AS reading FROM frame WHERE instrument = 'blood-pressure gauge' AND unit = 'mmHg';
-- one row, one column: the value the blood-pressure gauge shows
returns 250 mmHg
